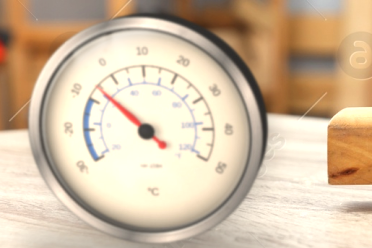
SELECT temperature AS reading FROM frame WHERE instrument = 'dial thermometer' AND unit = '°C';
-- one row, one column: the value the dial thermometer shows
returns -5 °C
